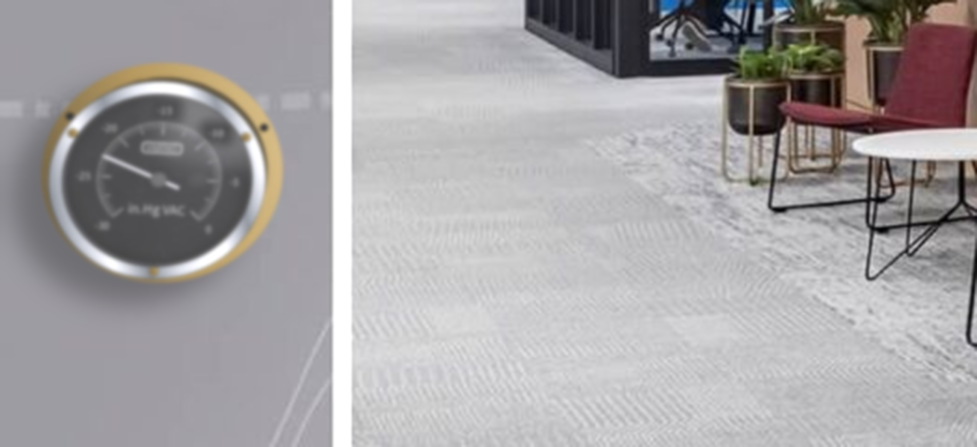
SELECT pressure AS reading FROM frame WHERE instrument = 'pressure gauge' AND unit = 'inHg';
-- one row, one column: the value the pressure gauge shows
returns -22.5 inHg
